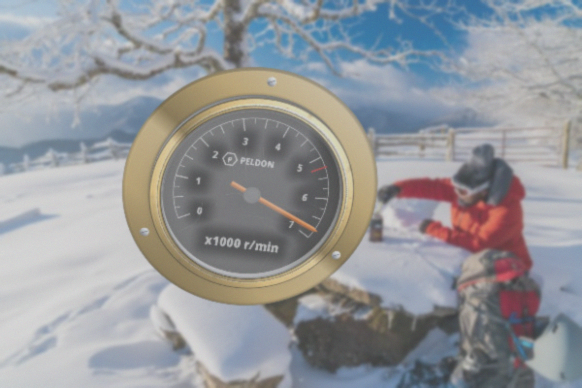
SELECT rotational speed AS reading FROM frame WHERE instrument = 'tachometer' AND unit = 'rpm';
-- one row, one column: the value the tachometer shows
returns 6750 rpm
